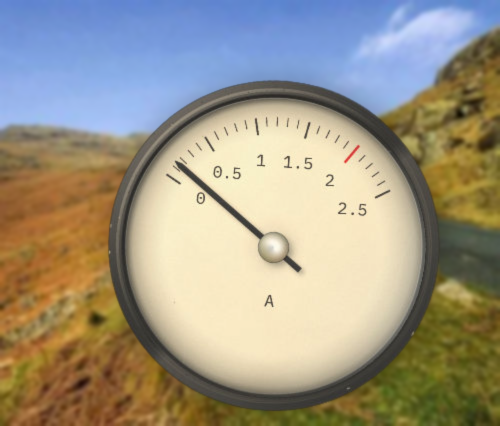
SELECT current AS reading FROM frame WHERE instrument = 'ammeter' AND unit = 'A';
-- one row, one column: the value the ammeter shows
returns 0.15 A
